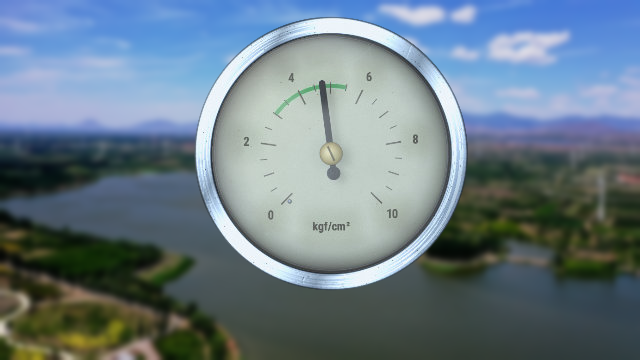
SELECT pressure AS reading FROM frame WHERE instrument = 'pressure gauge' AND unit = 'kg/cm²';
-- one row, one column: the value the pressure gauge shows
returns 4.75 kg/cm²
